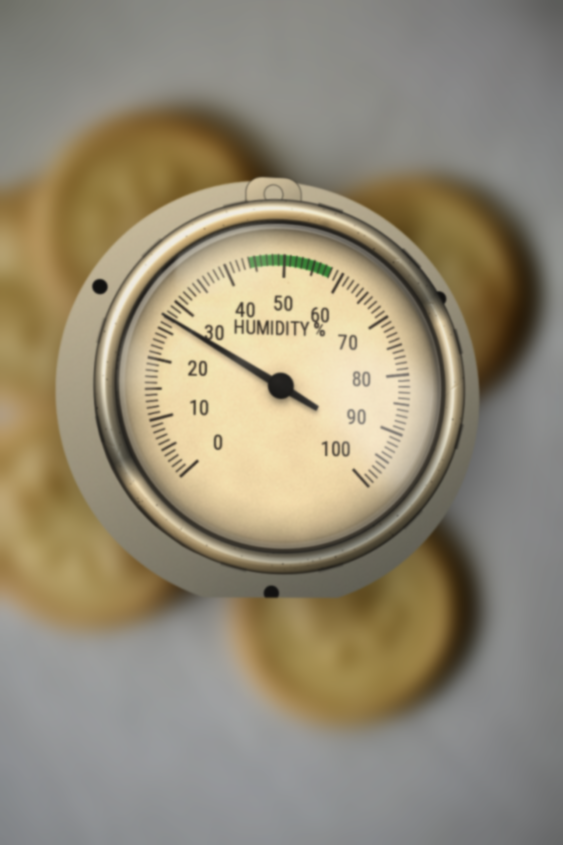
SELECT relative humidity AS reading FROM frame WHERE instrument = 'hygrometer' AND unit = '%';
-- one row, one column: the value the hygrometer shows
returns 27 %
